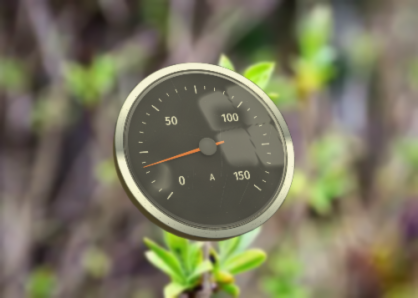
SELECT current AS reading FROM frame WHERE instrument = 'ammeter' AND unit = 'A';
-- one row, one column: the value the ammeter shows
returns 17.5 A
